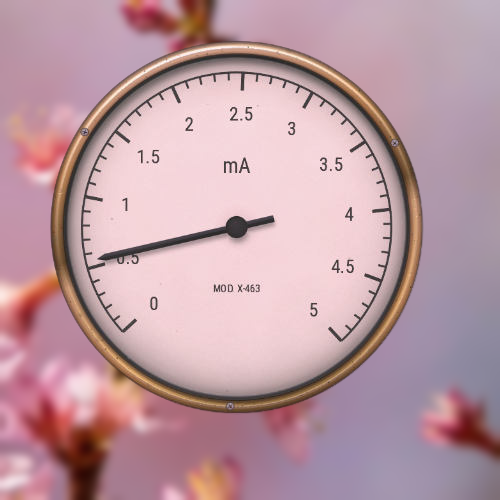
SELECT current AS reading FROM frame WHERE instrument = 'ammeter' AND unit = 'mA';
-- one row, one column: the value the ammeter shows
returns 0.55 mA
